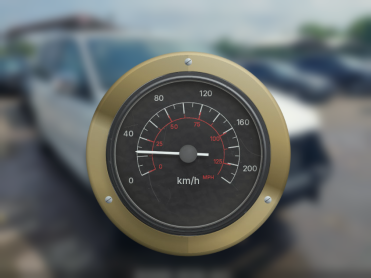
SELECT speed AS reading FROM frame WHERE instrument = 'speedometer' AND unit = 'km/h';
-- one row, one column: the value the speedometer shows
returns 25 km/h
